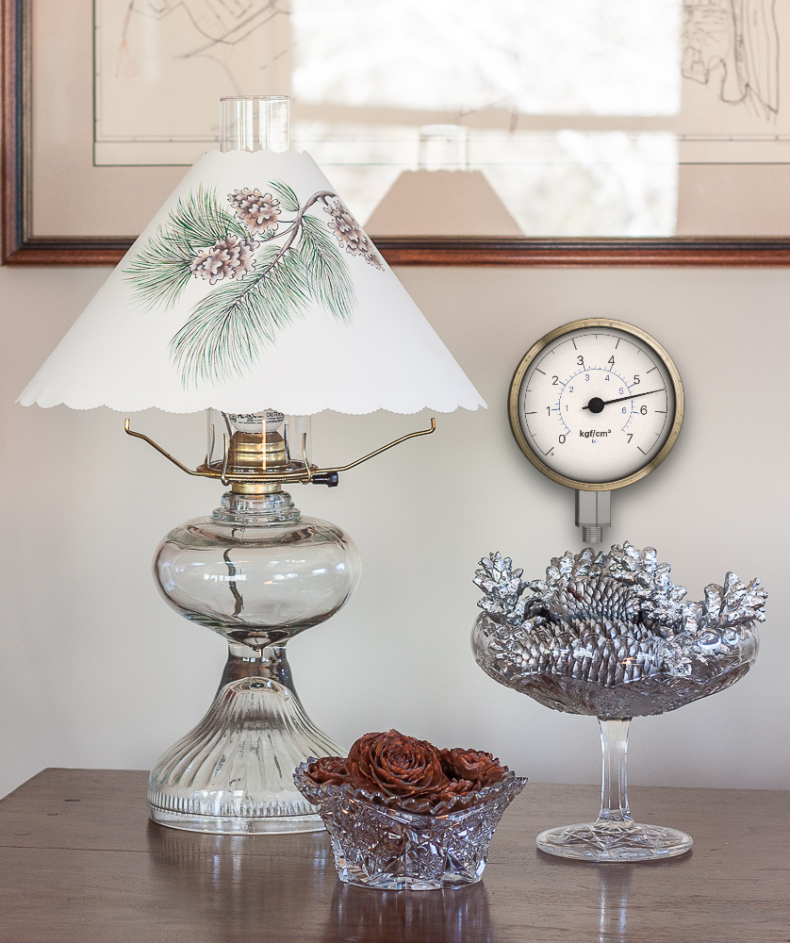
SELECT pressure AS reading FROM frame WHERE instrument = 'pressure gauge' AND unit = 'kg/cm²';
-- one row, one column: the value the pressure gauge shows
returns 5.5 kg/cm²
